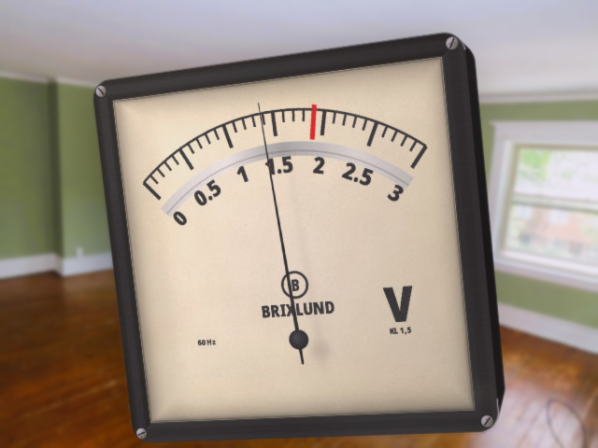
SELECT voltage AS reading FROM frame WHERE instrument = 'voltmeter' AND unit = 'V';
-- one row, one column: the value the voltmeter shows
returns 1.4 V
